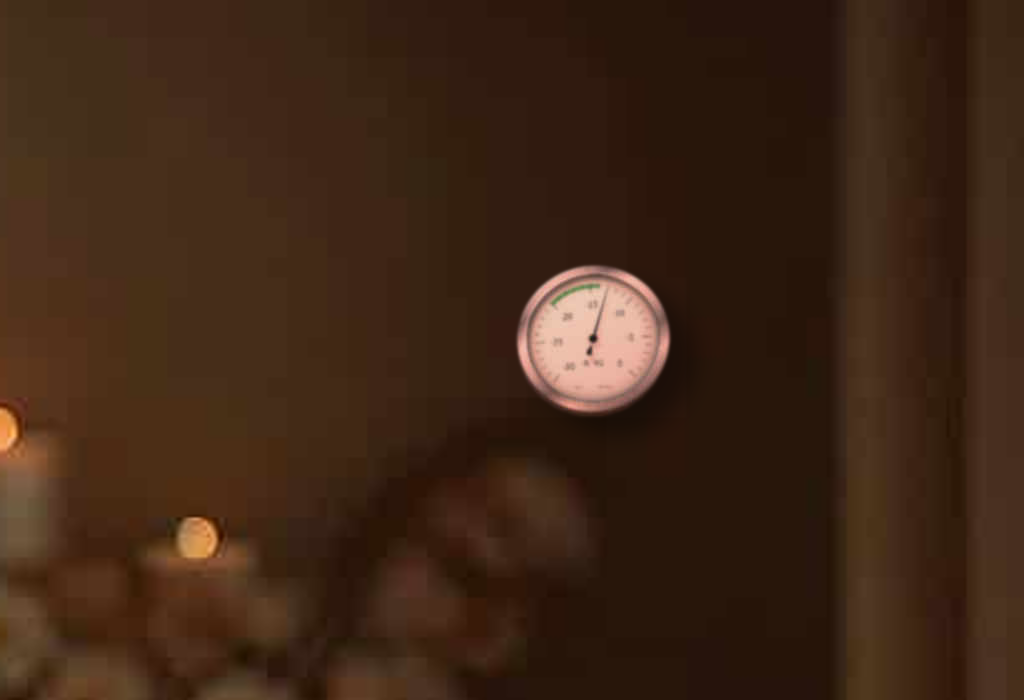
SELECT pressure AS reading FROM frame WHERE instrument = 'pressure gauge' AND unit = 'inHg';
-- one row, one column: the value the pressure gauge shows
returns -13 inHg
